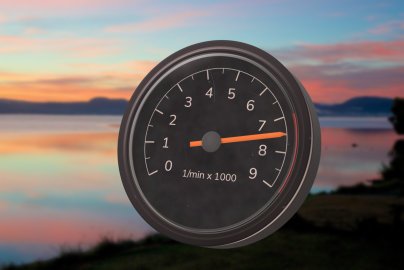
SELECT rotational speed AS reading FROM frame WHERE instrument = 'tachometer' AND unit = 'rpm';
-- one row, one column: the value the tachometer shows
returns 7500 rpm
